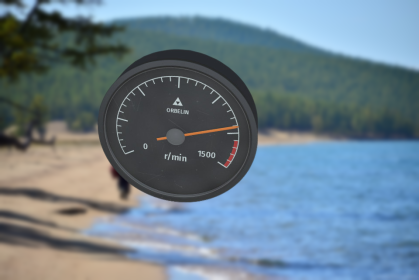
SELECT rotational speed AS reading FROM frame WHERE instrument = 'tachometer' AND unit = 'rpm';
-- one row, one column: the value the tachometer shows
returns 1200 rpm
